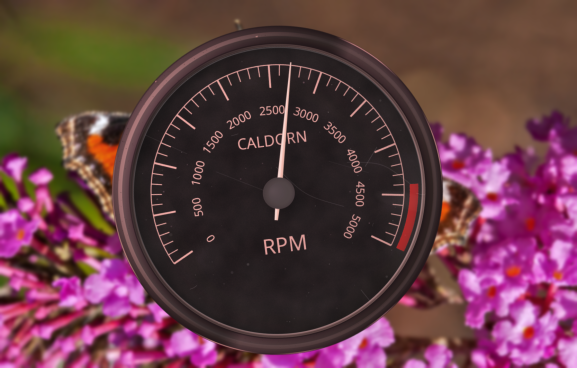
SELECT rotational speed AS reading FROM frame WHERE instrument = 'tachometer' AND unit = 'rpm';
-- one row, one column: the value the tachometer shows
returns 2700 rpm
